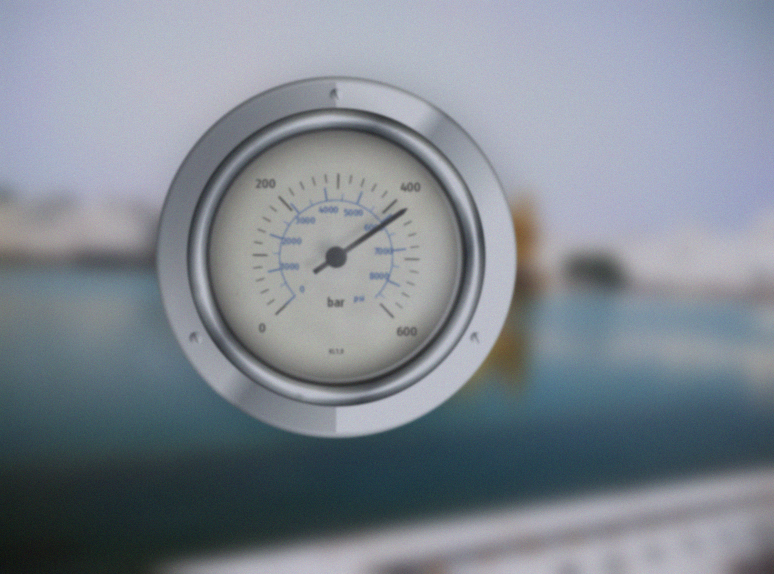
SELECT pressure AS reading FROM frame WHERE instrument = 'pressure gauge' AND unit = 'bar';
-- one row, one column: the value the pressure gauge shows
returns 420 bar
